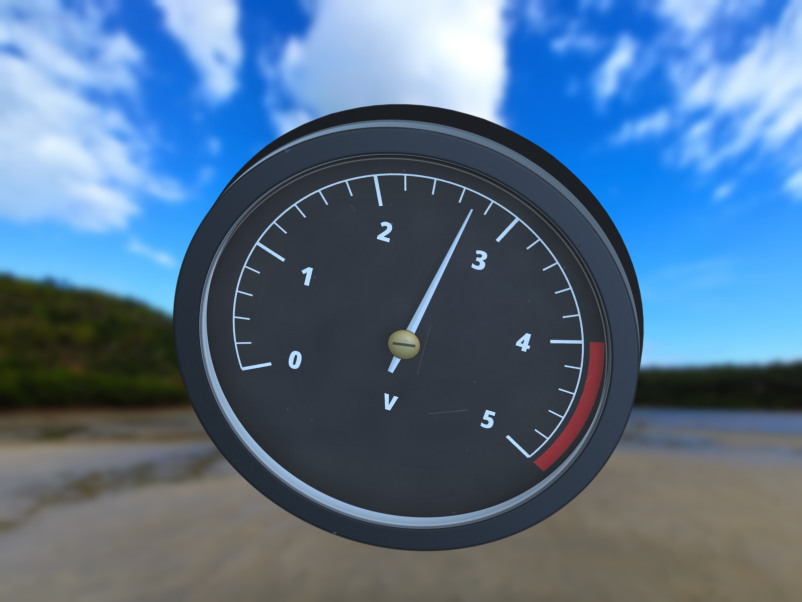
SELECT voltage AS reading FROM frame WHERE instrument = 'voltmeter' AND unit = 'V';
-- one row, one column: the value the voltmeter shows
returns 2.7 V
